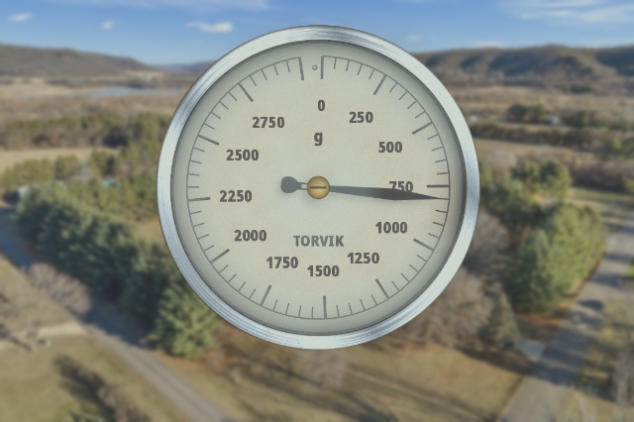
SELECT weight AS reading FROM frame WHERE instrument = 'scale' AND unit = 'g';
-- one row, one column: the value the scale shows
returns 800 g
